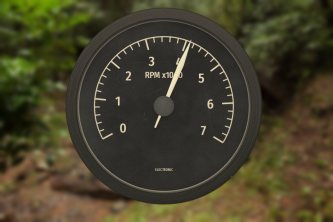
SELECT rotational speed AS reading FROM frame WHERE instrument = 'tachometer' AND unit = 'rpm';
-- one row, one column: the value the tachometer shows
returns 4100 rpm
